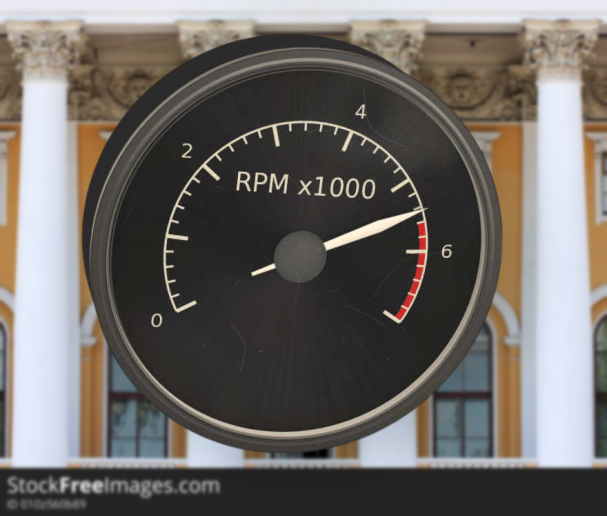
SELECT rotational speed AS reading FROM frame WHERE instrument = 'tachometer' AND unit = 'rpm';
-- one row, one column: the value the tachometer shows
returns 5400 rpm
